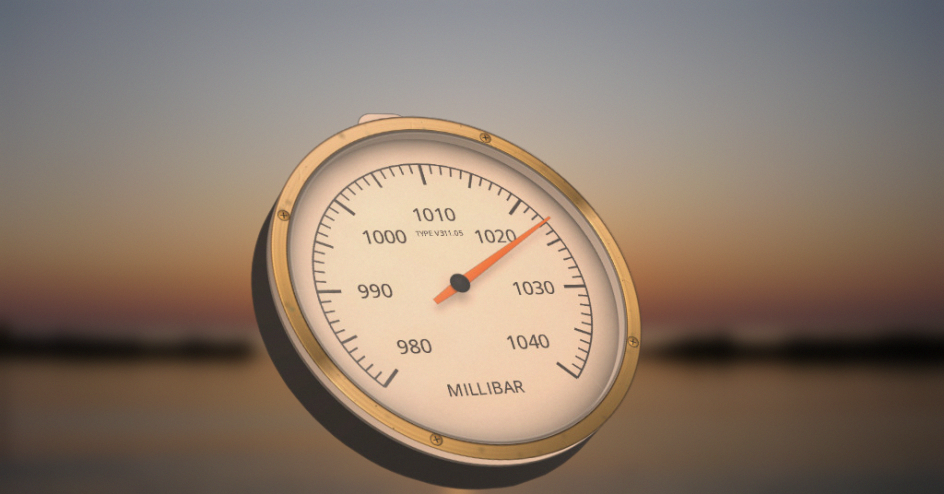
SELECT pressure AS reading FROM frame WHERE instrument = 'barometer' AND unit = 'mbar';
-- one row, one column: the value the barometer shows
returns 1023 mbar
